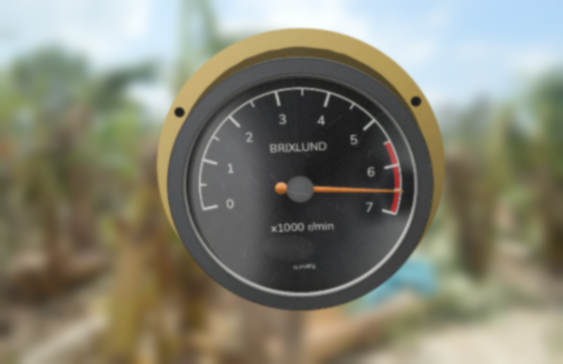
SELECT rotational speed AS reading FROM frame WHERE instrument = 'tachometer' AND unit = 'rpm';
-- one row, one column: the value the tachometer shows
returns 6500 rpm
